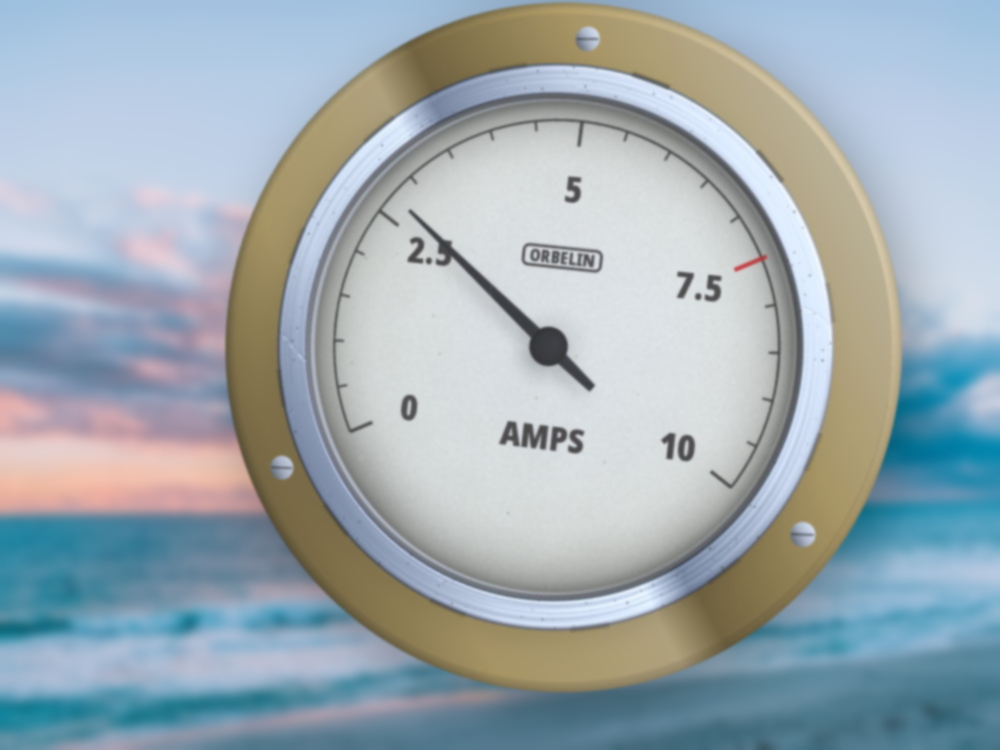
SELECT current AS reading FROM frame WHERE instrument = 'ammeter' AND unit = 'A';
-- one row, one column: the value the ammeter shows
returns 2.75 A
